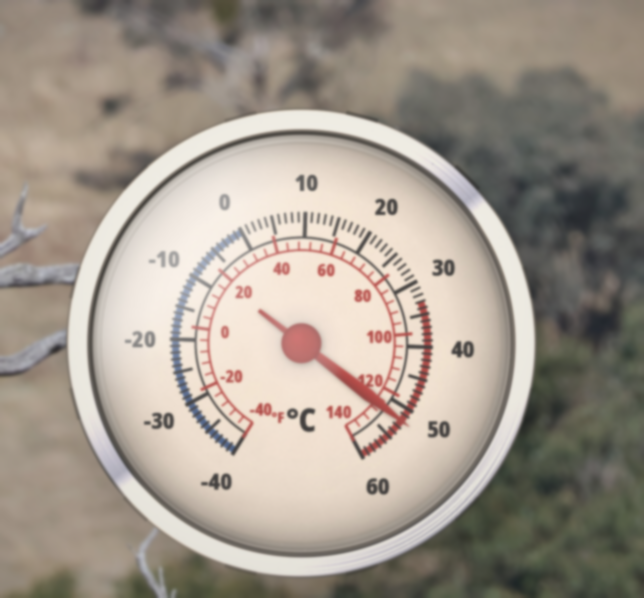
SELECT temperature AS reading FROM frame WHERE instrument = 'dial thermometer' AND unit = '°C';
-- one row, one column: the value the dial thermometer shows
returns 52 °C
